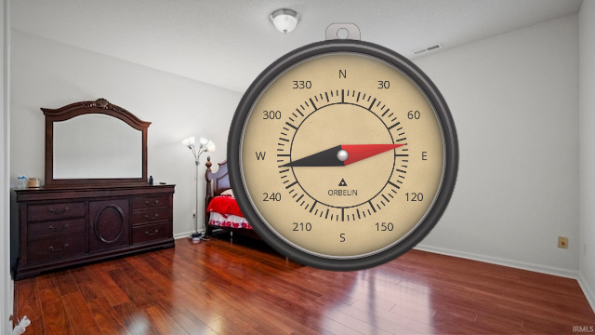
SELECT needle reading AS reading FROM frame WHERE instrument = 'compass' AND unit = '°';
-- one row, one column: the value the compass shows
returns 80 °
